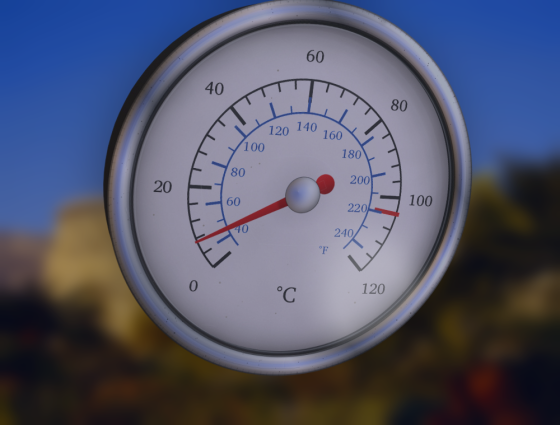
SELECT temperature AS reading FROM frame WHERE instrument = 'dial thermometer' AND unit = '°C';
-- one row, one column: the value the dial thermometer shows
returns 8 °C
